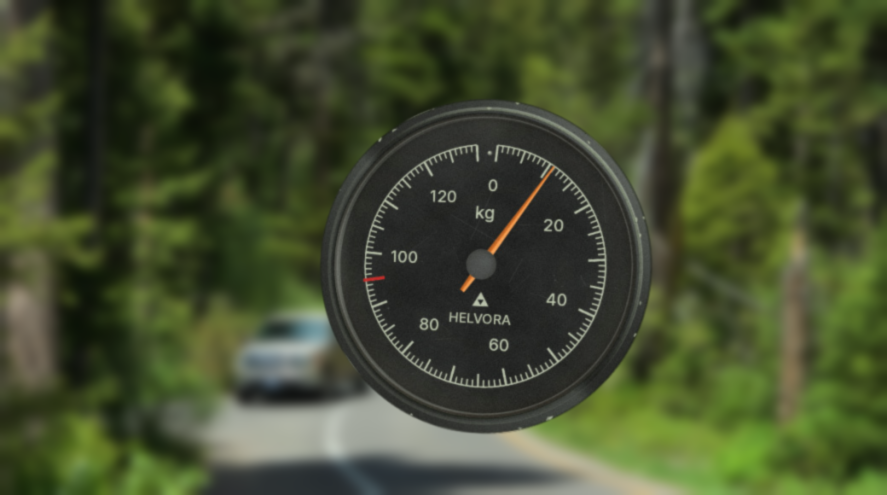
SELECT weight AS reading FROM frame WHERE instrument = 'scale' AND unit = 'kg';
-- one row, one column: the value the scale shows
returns 11 kg
